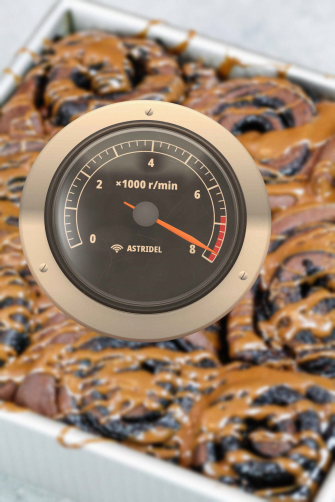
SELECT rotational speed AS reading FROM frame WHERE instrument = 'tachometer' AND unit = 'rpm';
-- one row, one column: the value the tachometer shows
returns 7800 rpm
